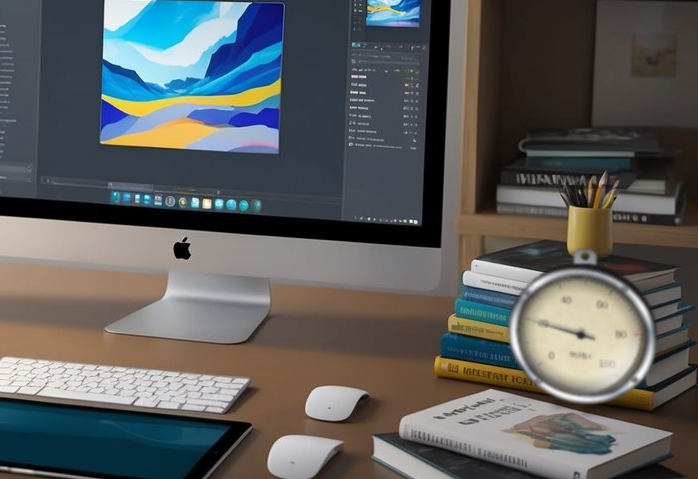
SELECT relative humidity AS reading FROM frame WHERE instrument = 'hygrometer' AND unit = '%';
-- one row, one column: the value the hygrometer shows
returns 20 %
